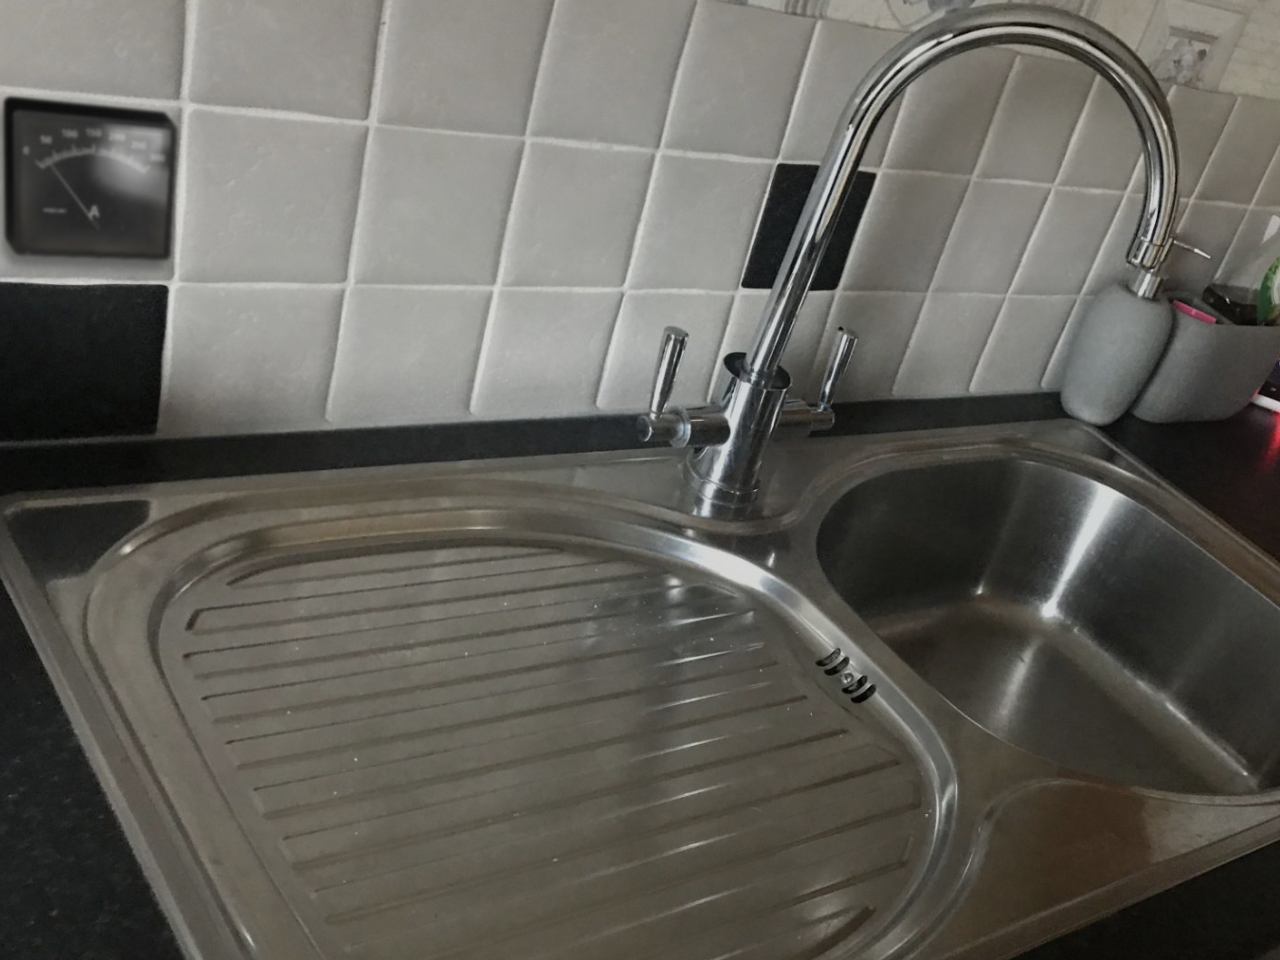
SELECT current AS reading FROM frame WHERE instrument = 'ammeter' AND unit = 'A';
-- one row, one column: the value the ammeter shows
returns 25 A
